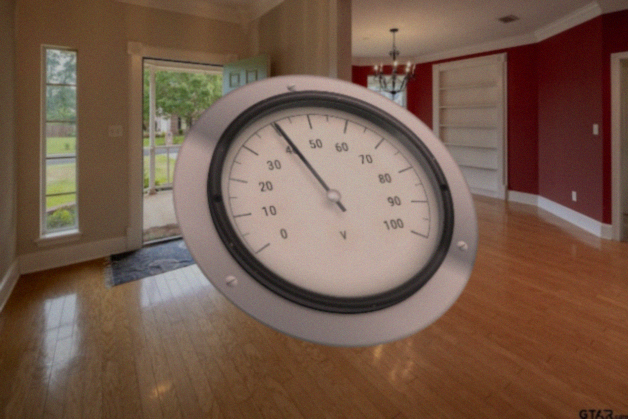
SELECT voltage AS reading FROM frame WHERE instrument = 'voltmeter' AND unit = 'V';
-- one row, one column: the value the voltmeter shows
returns 40 V
